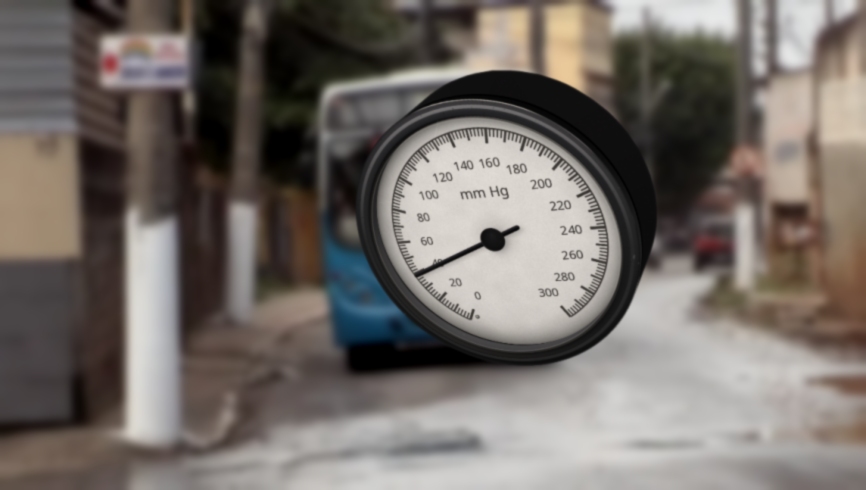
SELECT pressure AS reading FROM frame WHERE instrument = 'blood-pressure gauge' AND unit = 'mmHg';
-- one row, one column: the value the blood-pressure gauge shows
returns 40 mmHg
